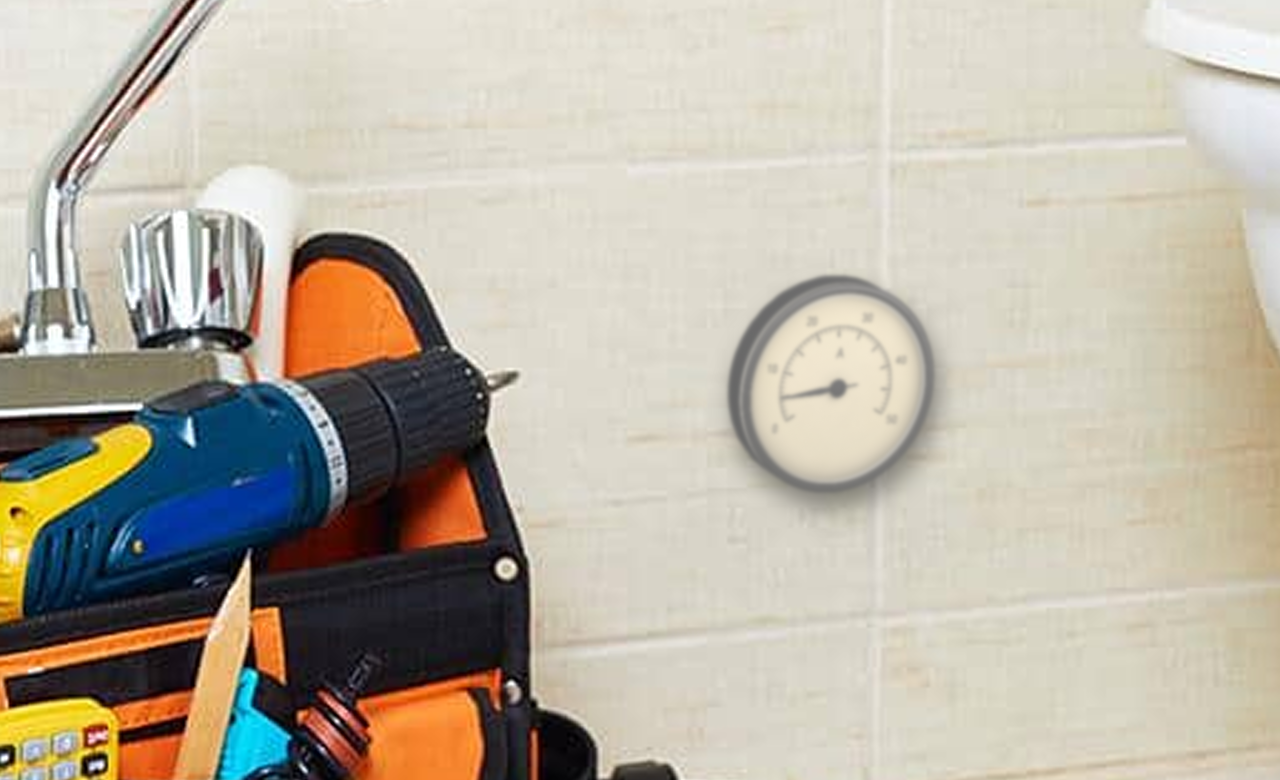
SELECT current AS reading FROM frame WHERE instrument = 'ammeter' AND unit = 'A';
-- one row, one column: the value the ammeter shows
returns 5 A
